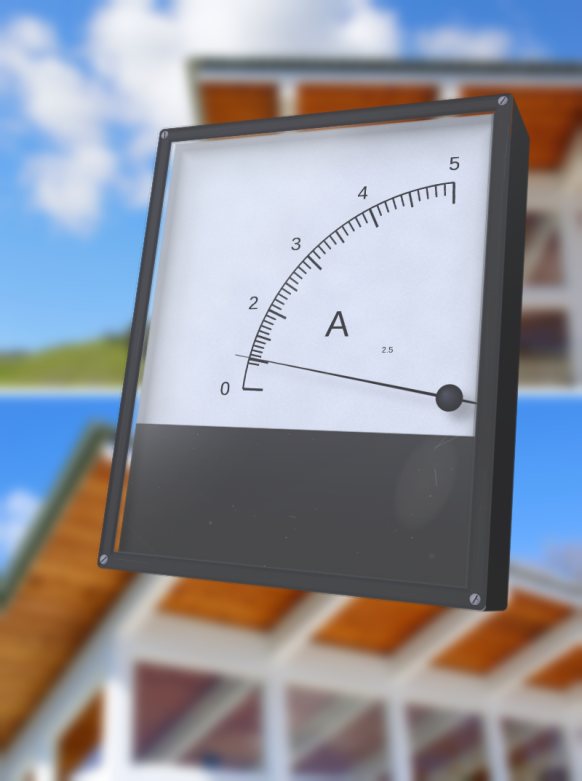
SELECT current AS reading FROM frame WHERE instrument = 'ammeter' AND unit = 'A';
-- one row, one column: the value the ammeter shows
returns 1 A
